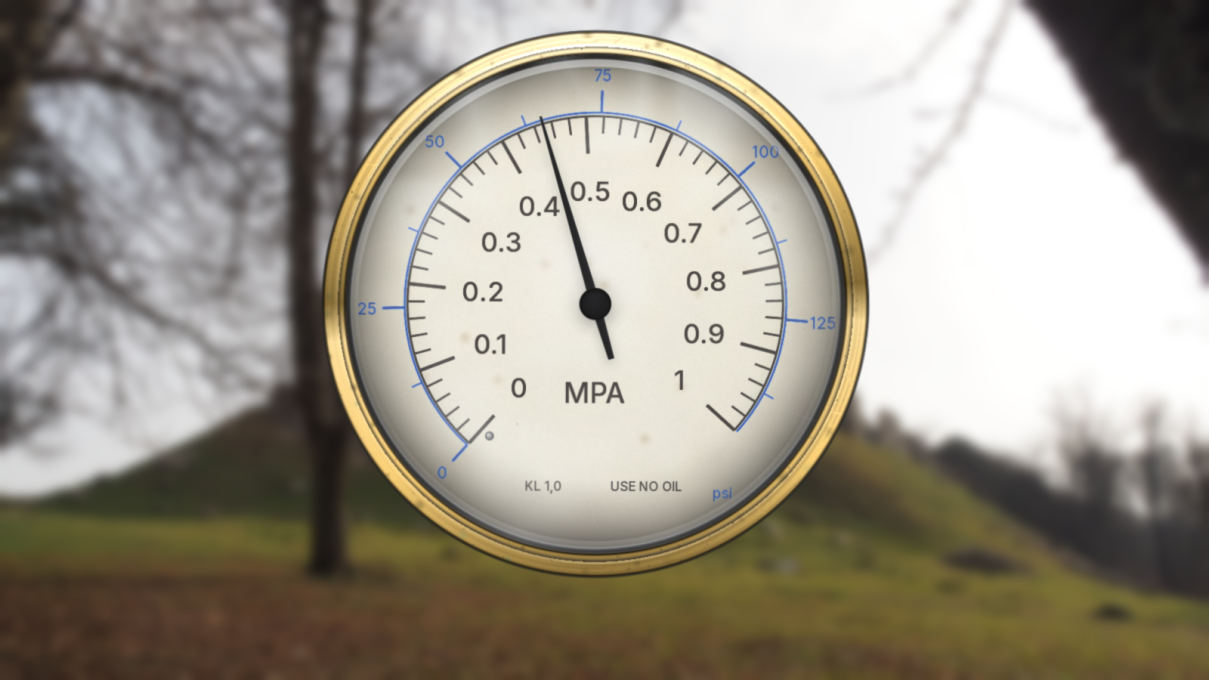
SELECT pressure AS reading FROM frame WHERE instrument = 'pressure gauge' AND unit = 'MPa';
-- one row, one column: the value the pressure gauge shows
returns 0.45 MPa
